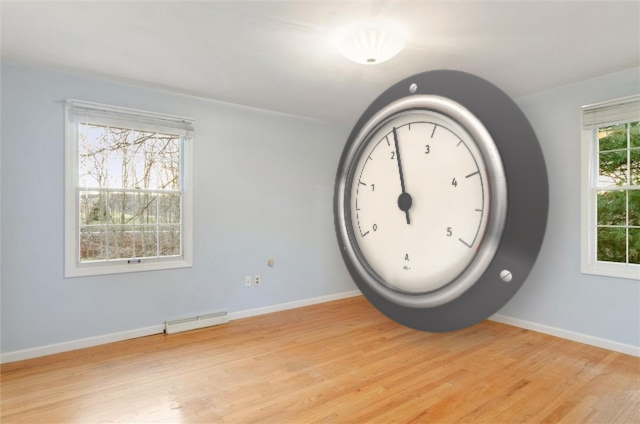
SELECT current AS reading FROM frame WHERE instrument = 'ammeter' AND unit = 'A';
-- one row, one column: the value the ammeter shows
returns 2.25 A
